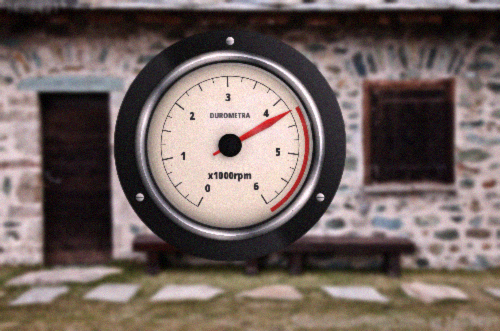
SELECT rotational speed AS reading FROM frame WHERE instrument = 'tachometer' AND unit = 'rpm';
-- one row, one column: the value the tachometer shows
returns 4250 rpm
